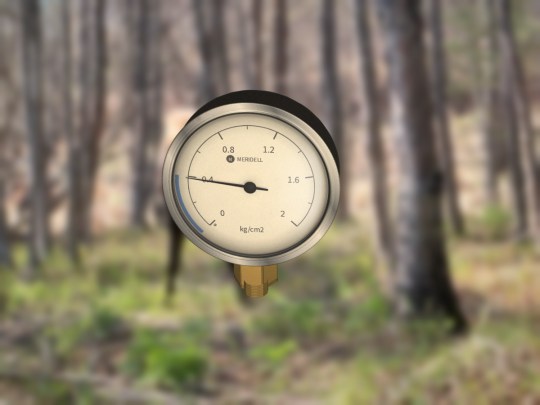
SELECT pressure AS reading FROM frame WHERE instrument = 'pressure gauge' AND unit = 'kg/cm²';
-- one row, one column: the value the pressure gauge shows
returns 0.4 kg/cm²
